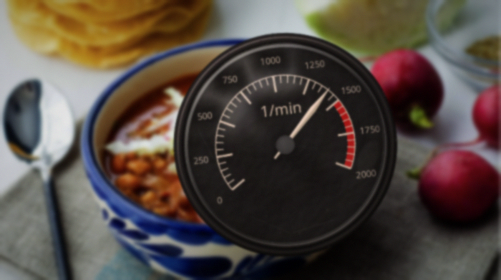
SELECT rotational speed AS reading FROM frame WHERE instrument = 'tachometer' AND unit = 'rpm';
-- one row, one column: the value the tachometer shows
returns 1400 rpm
